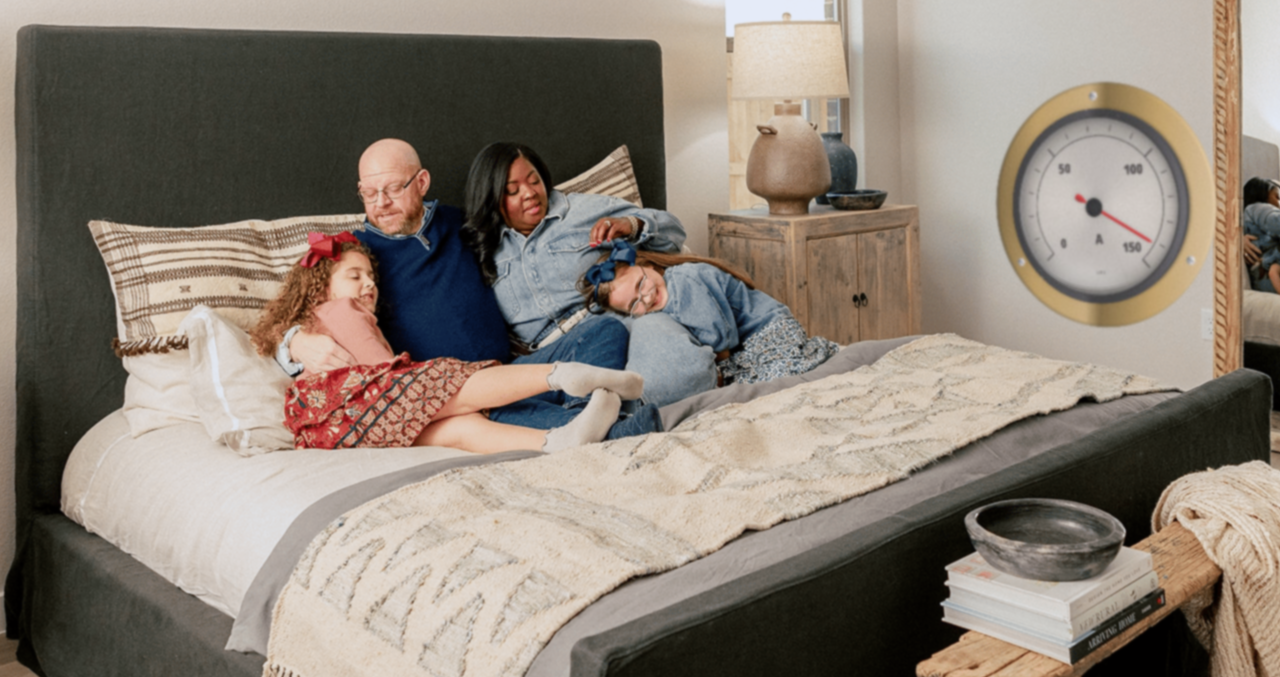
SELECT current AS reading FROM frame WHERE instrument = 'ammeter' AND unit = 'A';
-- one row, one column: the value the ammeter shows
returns 140 A
